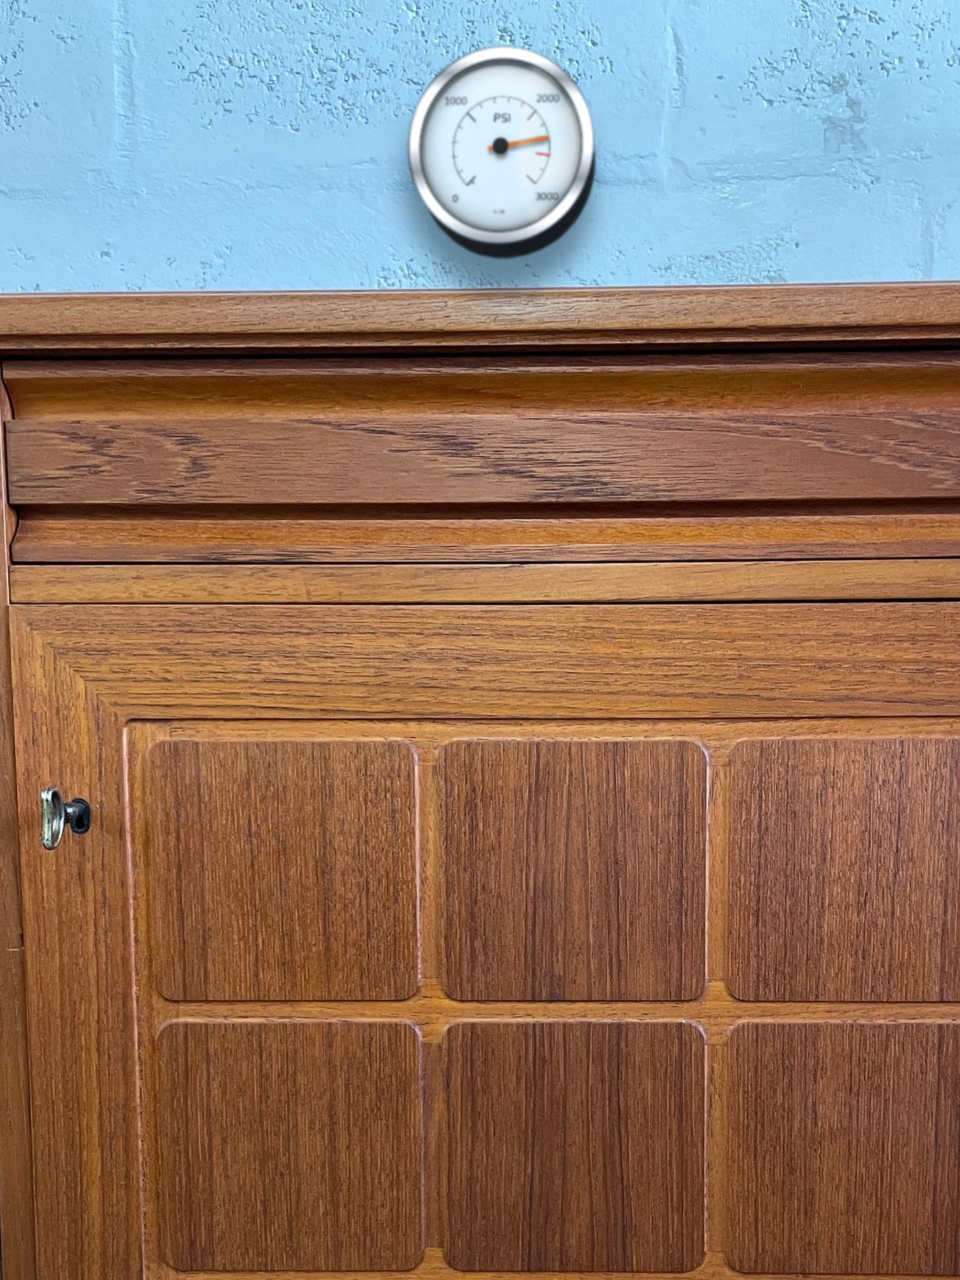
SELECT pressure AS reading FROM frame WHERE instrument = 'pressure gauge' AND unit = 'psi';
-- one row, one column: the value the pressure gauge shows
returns 2400 psi
